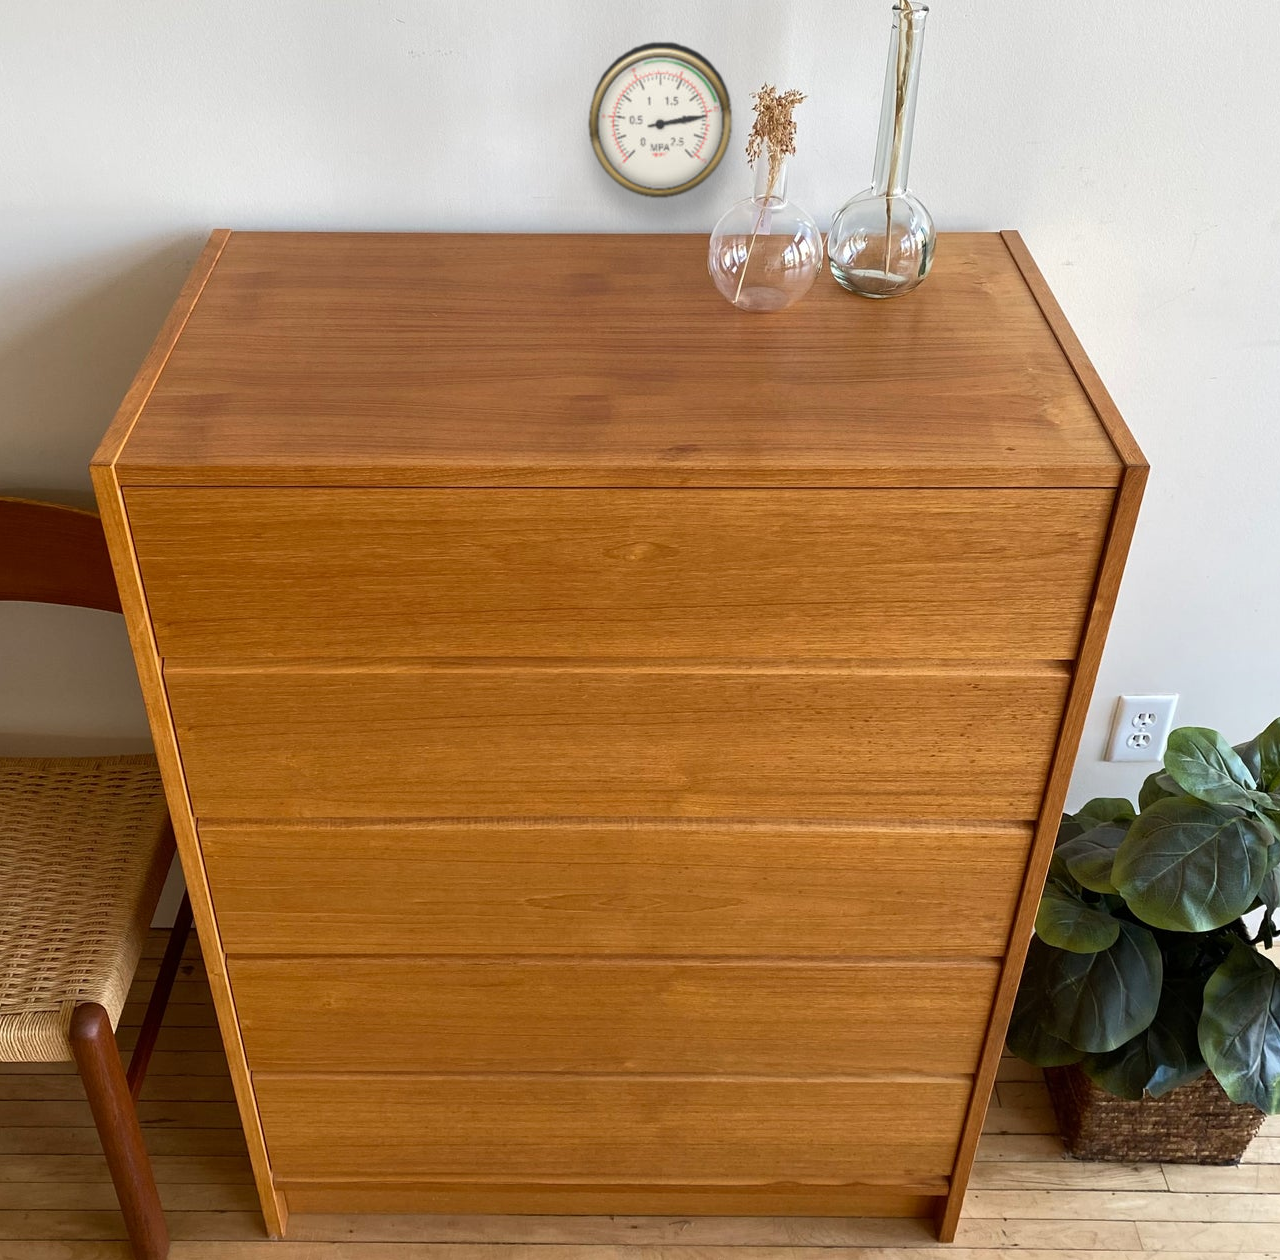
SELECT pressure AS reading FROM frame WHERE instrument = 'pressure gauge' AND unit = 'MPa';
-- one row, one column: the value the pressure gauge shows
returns 2 MPa
